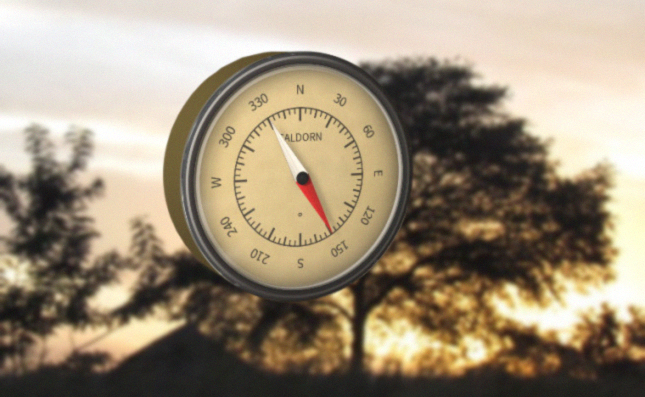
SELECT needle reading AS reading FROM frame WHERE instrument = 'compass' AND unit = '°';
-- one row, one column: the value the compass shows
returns 150 °
